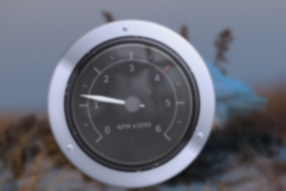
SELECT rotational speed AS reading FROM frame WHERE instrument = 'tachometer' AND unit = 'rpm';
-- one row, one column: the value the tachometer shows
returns 1250 rpm
